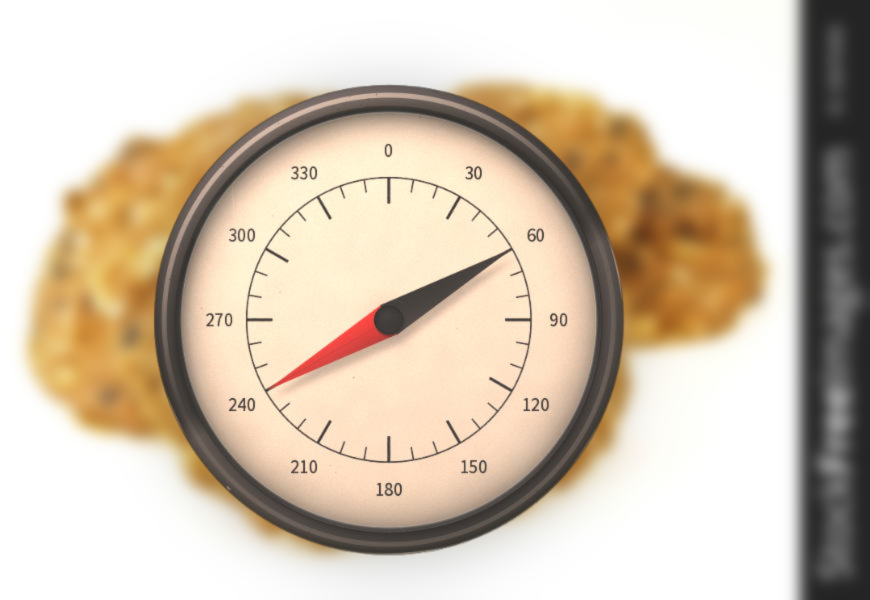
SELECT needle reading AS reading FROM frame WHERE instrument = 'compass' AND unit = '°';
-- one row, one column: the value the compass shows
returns 240 °
